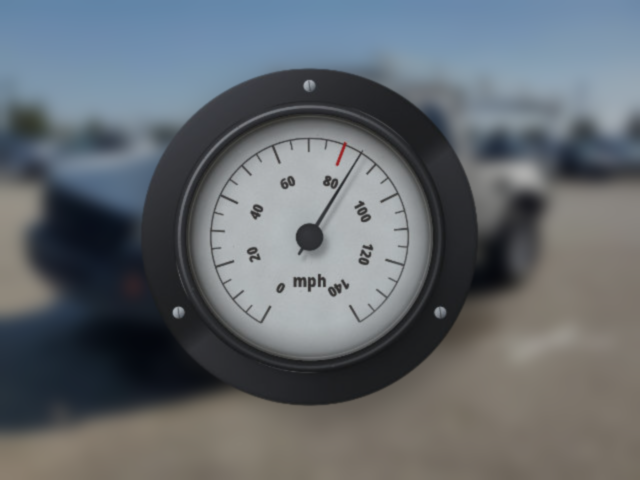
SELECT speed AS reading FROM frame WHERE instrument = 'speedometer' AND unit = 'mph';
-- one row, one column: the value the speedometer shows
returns 85 mph
